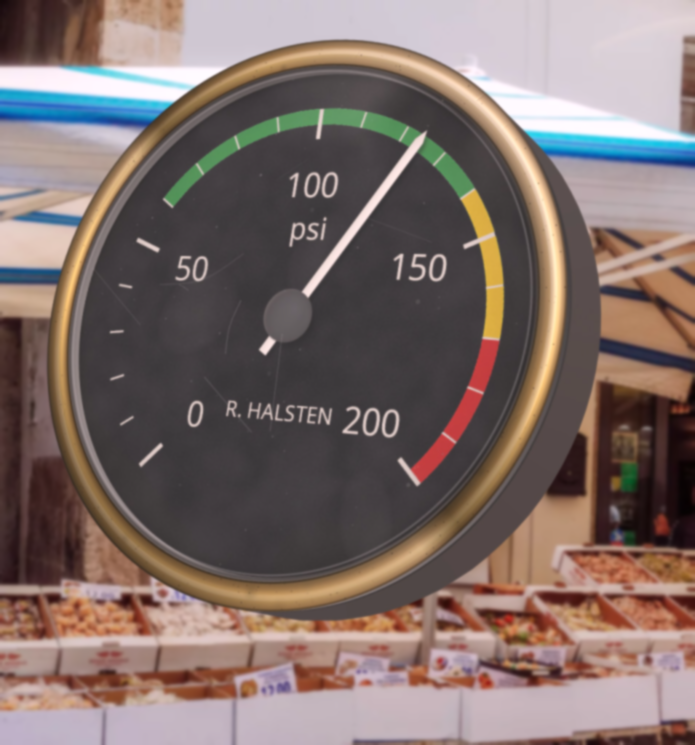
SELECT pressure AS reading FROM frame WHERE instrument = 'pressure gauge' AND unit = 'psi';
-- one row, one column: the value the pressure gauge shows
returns 125 psi
